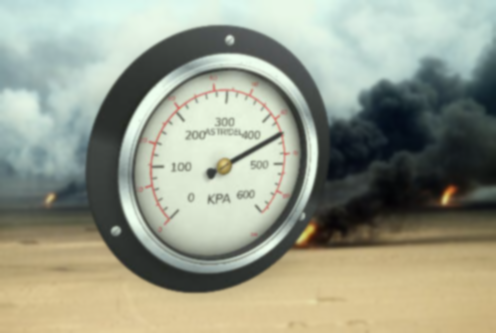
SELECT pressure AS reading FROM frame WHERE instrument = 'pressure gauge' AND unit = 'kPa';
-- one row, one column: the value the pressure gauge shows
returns 440 kPa
